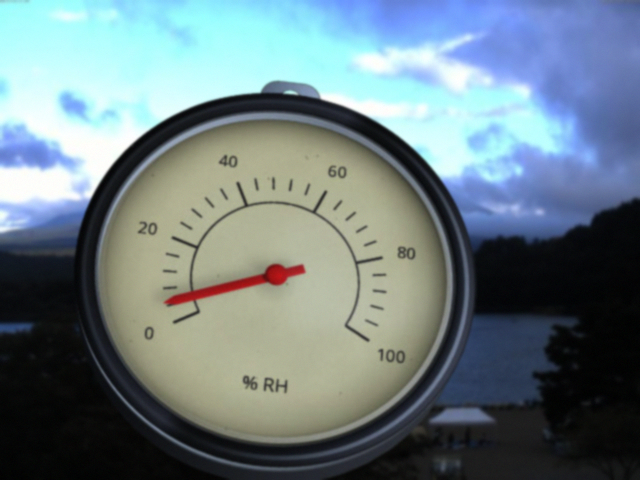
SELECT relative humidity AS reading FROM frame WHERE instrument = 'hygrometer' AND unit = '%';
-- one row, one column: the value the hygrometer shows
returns 4 %
